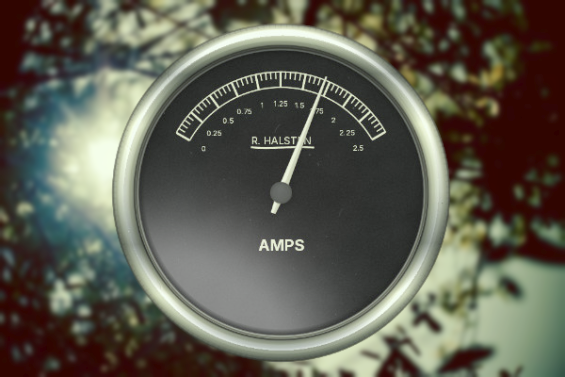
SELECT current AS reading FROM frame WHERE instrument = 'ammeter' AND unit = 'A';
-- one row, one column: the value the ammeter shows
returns 1.7 A
